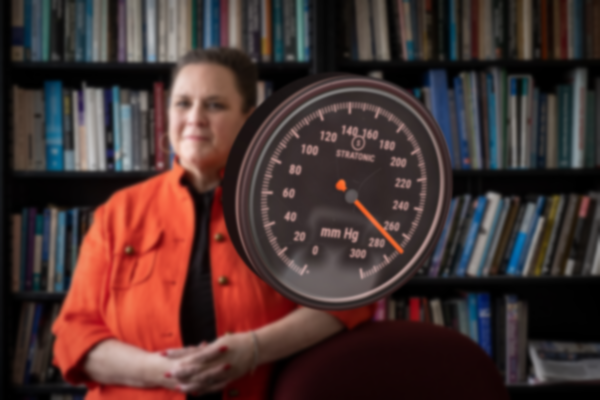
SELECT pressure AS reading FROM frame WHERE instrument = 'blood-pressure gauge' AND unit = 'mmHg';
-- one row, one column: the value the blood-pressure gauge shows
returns 270 mmHg
